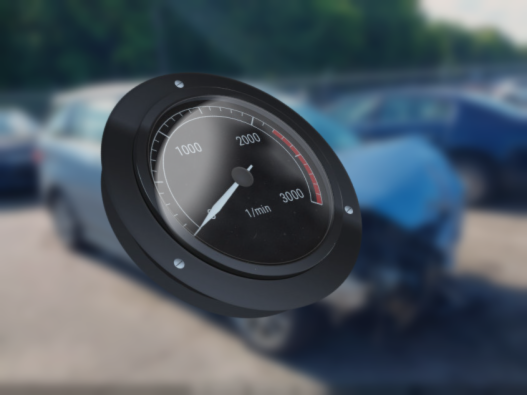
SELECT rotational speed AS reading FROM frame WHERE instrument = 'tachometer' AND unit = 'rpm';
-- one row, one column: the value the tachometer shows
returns 0 rpm
